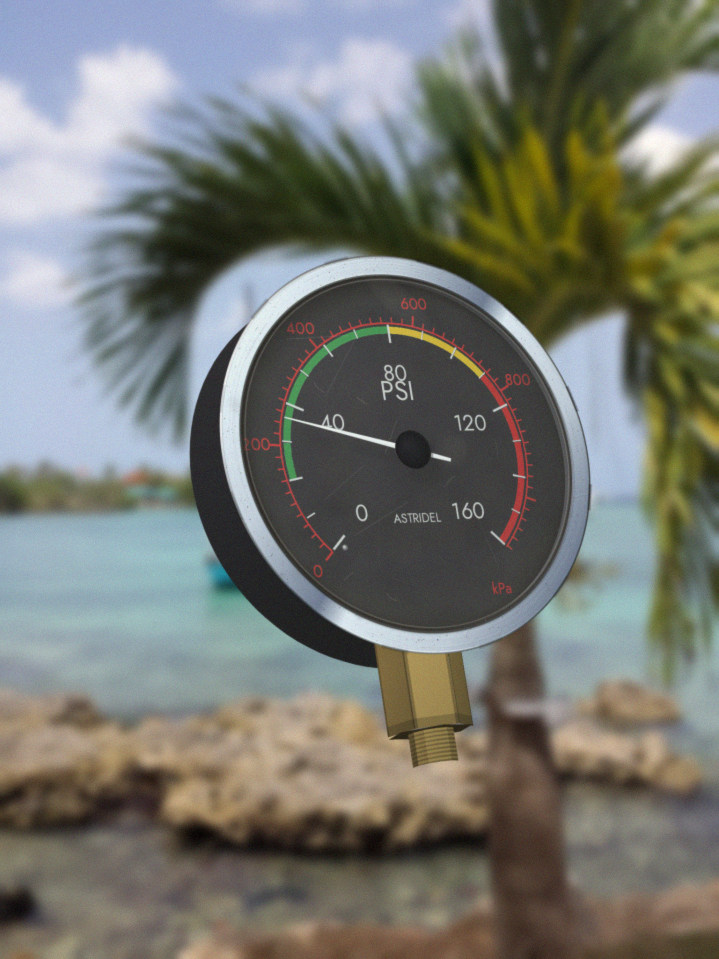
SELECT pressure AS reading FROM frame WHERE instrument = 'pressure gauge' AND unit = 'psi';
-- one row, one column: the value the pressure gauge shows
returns 35 psi
